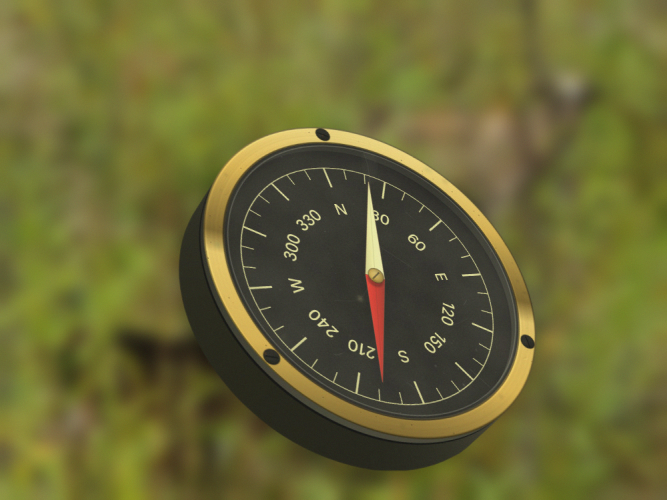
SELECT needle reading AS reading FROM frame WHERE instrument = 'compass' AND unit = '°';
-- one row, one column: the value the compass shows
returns 200 °
